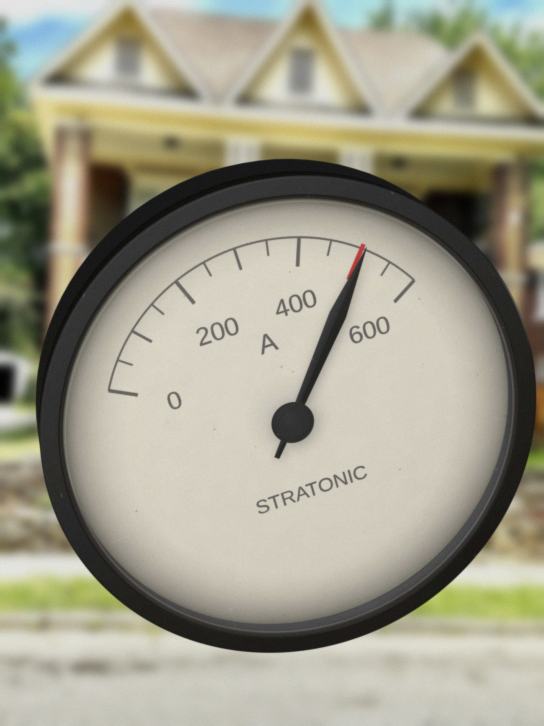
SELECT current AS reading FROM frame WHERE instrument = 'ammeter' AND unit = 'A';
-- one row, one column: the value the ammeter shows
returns 500 A
